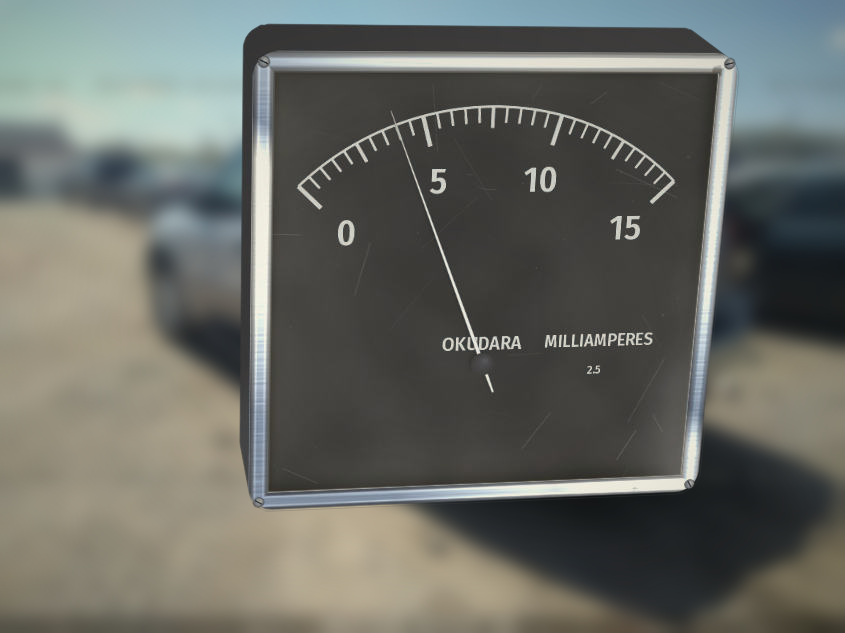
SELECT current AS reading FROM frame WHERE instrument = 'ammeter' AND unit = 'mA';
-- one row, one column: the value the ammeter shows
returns 4 mA
